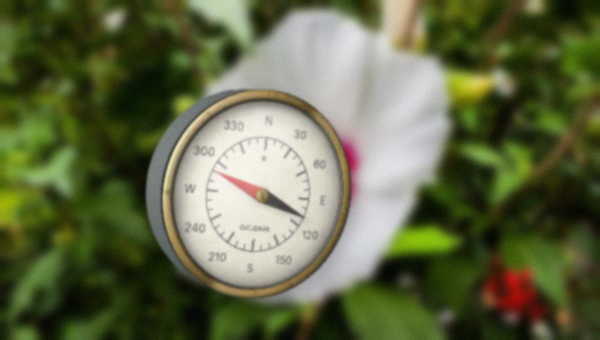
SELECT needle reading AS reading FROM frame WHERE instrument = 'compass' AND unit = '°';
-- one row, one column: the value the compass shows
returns 290 °
